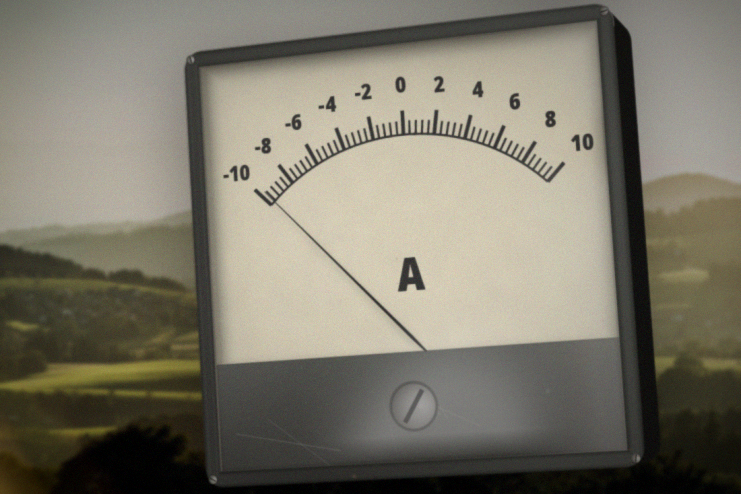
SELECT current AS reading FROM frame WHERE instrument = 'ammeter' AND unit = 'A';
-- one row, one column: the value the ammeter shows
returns -9.6 A
